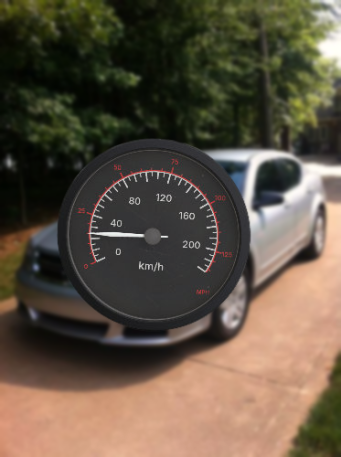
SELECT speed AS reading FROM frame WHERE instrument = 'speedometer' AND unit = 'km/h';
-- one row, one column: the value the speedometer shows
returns 25 km/h
